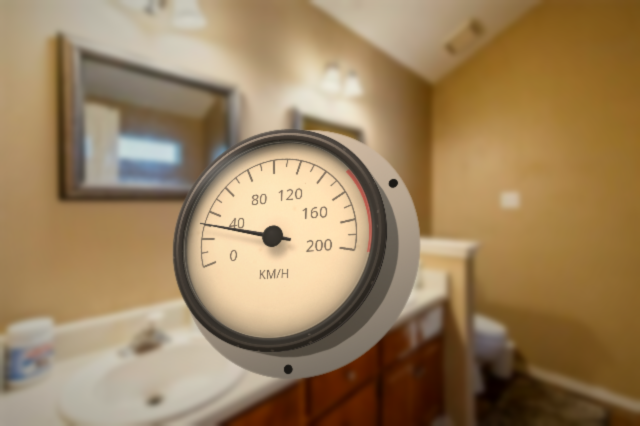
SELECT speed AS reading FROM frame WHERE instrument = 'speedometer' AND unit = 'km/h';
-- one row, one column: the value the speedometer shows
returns 30 km/h
